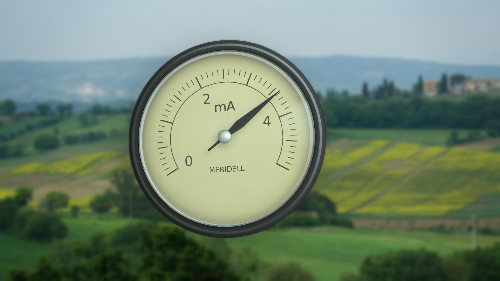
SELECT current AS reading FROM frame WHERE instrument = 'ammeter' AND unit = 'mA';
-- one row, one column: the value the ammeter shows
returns 3.6 mA
